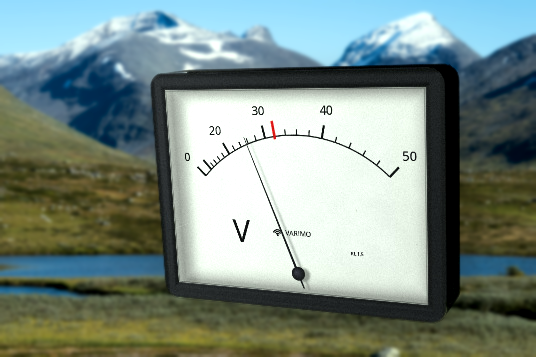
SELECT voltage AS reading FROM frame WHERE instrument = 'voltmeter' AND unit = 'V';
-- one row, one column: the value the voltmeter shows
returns 26 V
